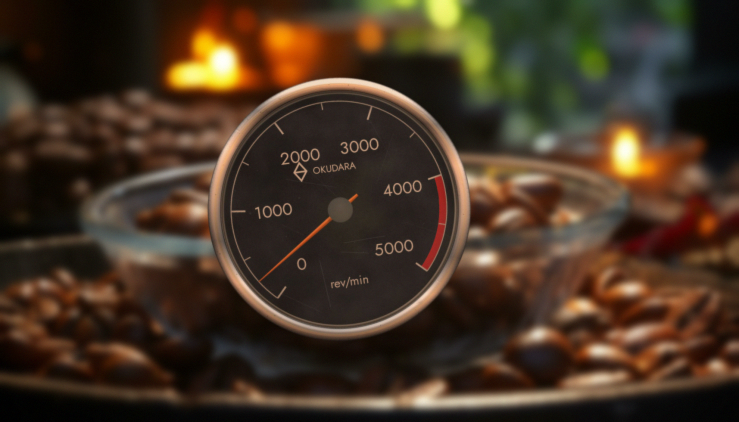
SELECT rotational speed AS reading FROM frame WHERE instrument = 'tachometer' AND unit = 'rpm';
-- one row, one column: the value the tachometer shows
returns 250 rpm
